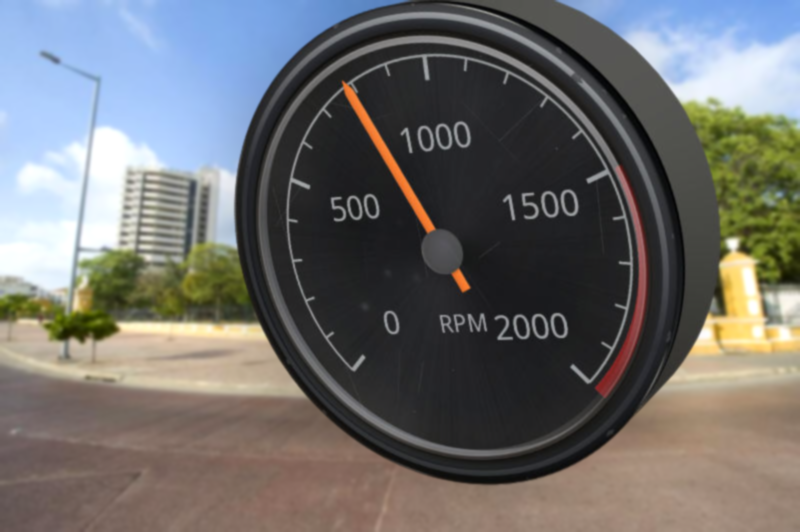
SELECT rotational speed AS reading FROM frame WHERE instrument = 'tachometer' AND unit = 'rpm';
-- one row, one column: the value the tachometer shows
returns 800 rpm
